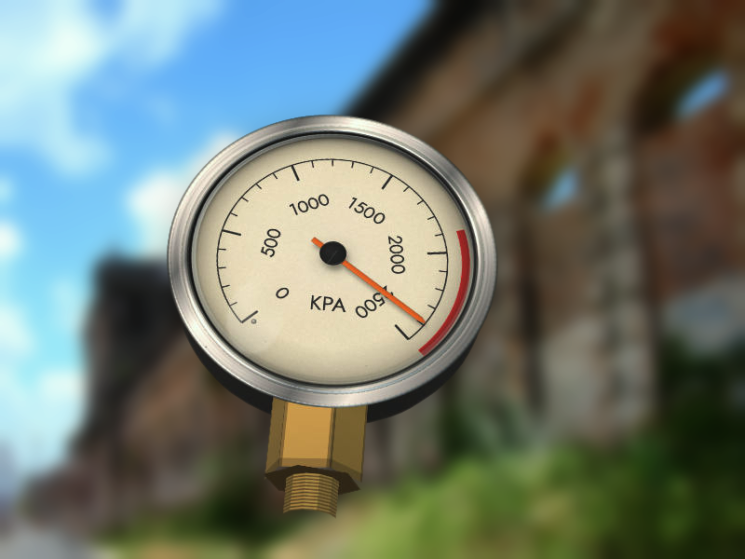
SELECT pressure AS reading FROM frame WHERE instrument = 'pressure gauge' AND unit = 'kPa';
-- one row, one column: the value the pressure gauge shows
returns 2400 kPa
